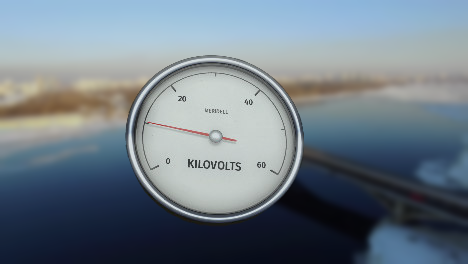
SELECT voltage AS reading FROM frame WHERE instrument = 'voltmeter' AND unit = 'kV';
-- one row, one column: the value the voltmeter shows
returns 10 kV
